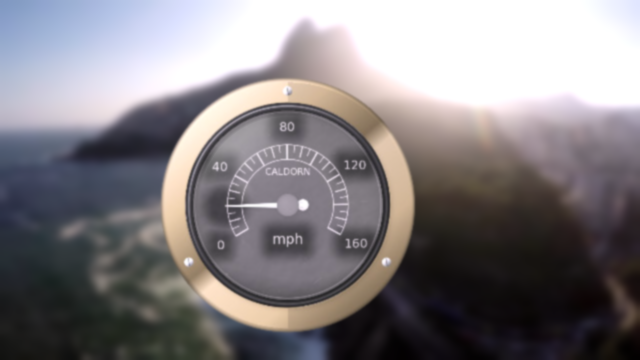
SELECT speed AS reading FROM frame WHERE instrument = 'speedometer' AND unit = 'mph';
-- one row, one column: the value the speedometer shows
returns 20 mph
